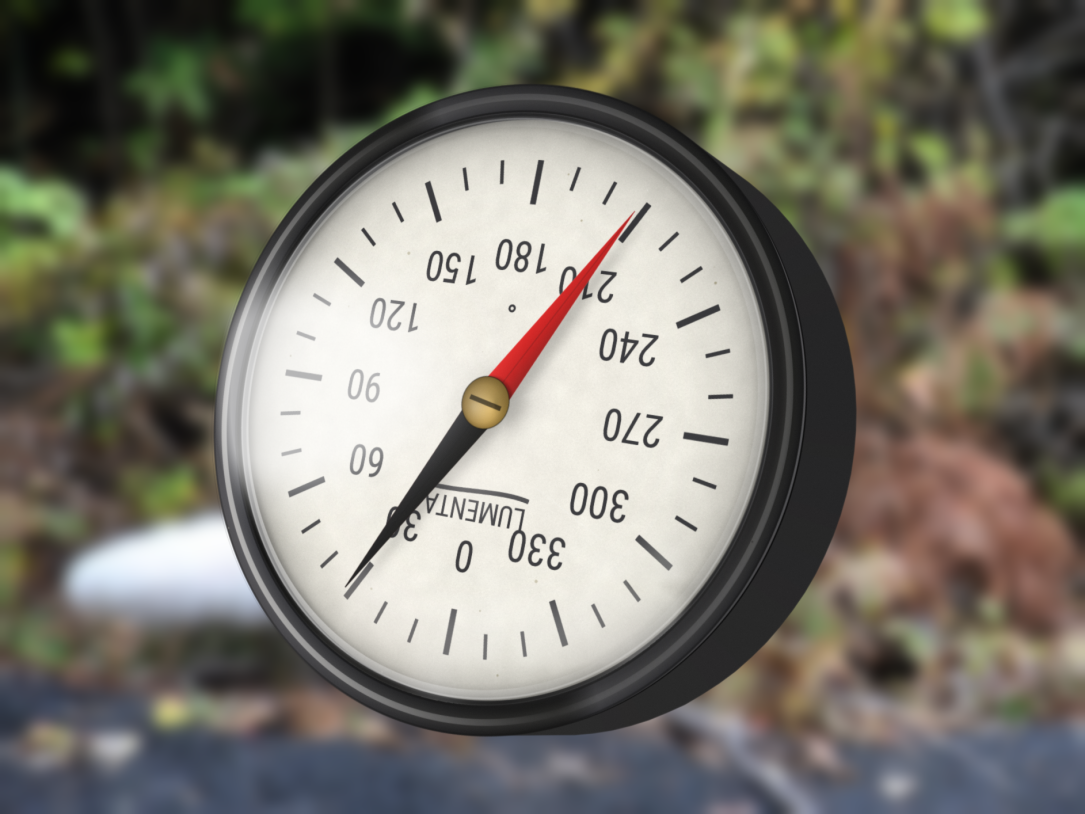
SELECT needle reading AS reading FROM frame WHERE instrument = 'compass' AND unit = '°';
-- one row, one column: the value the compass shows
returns 210 °
